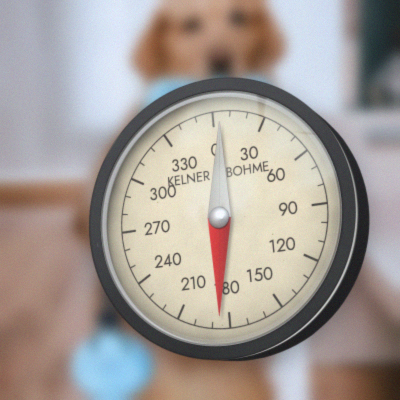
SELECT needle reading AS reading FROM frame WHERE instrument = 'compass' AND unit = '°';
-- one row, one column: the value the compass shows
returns 185 °
